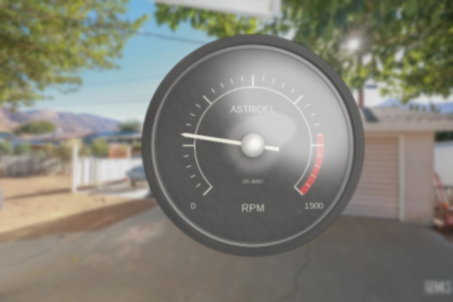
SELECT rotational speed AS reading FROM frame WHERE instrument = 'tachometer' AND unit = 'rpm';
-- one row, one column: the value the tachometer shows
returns 300 rpm
